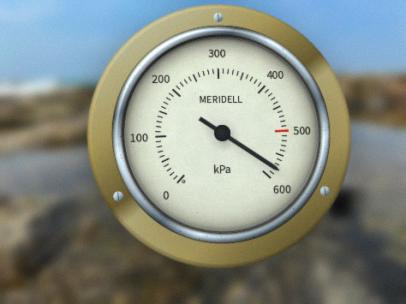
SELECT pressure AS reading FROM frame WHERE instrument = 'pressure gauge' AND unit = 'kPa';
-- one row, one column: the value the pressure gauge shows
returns 580 kPa
